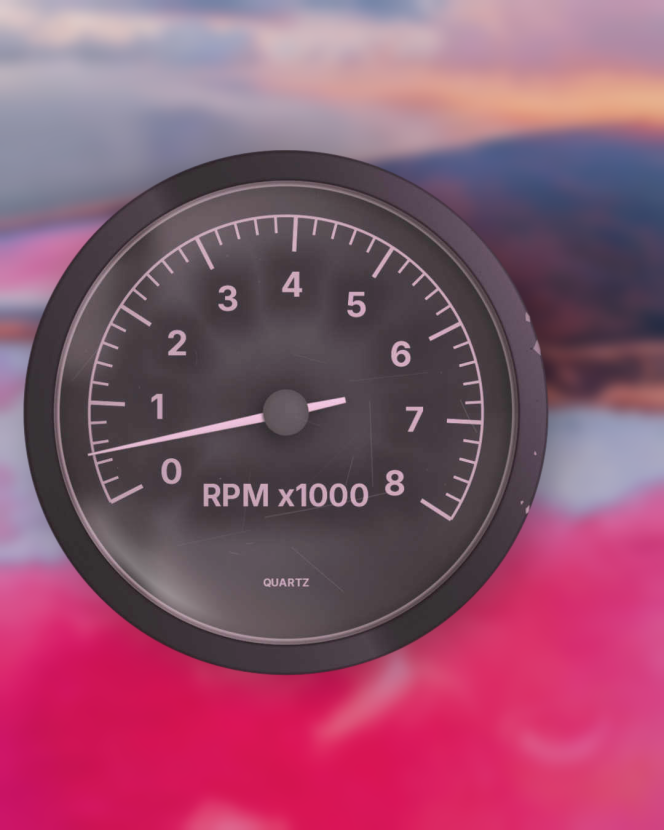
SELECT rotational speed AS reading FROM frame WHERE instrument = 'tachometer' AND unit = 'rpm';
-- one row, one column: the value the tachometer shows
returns 500 rpm
